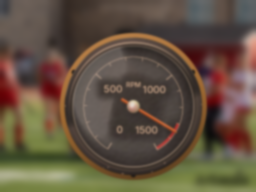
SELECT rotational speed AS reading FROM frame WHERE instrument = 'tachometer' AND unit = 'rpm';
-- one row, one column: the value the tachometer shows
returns 1350 rpm
